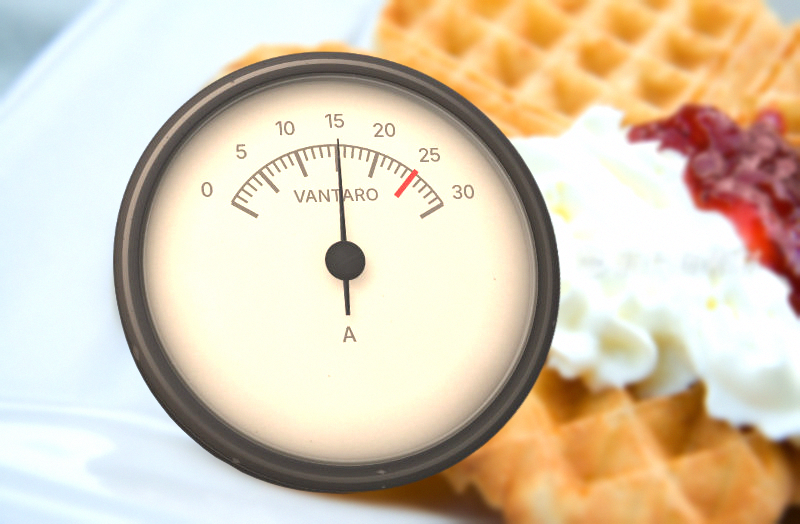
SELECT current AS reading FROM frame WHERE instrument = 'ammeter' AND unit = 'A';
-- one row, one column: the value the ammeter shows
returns 15 A
